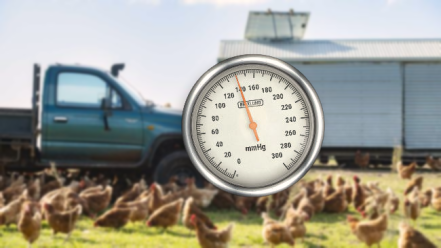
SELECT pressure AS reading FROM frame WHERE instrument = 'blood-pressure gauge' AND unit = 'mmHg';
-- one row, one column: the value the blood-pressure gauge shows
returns 140 mmHg
